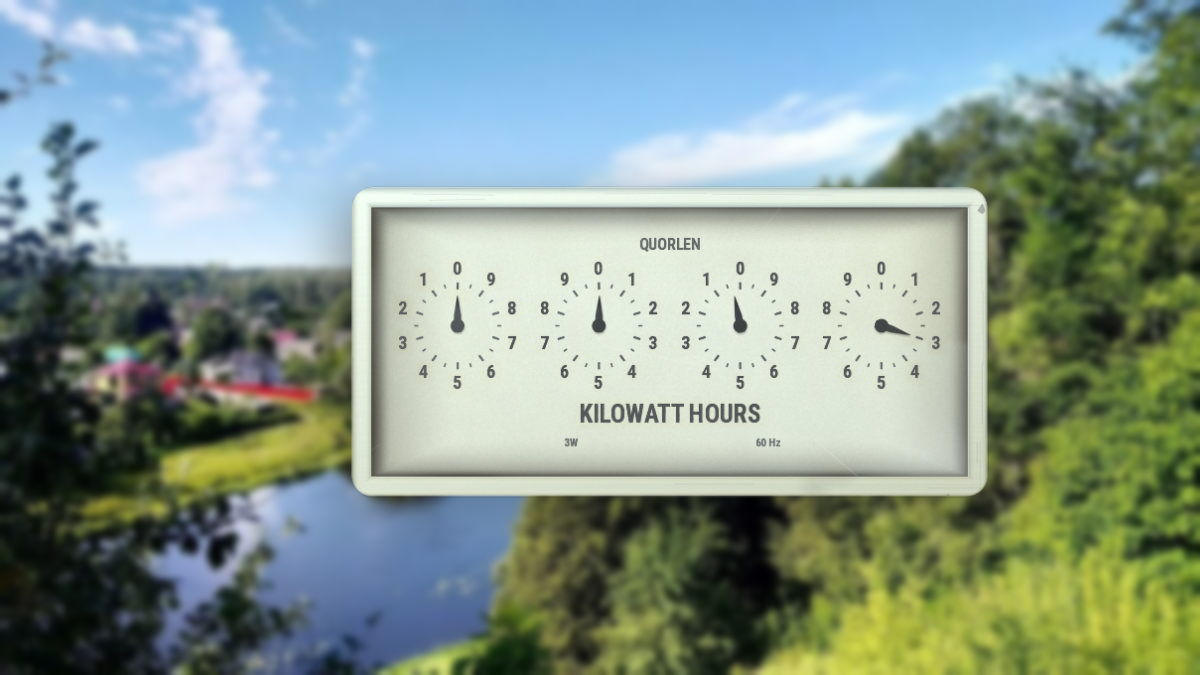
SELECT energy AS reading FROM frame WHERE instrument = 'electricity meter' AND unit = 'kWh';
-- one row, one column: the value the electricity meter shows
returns 3 kWh
